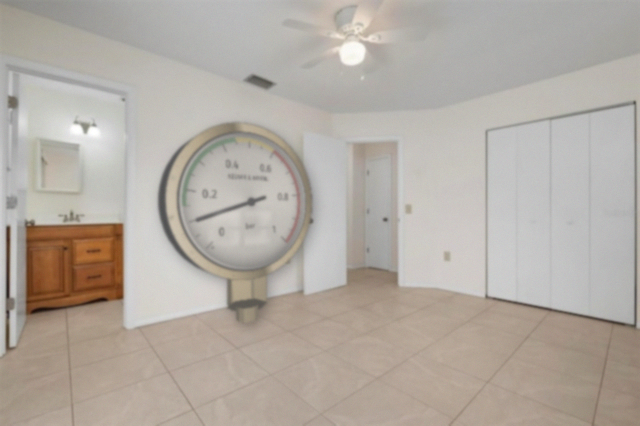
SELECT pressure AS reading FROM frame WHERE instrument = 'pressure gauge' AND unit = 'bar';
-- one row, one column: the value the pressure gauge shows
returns 0.1 bar
